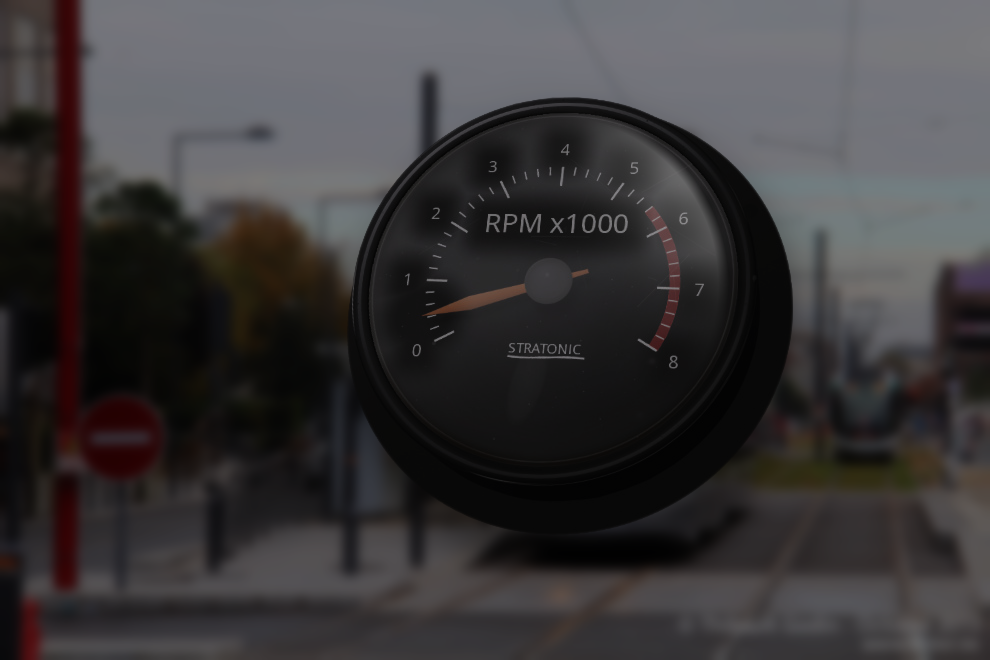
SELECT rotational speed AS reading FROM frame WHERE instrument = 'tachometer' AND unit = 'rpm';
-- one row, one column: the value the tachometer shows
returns 400 rpm
